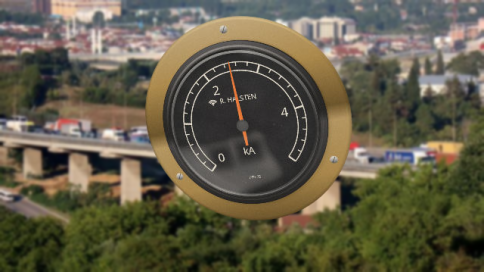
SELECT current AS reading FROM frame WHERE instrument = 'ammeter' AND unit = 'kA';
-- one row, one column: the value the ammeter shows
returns 2.5 kA
